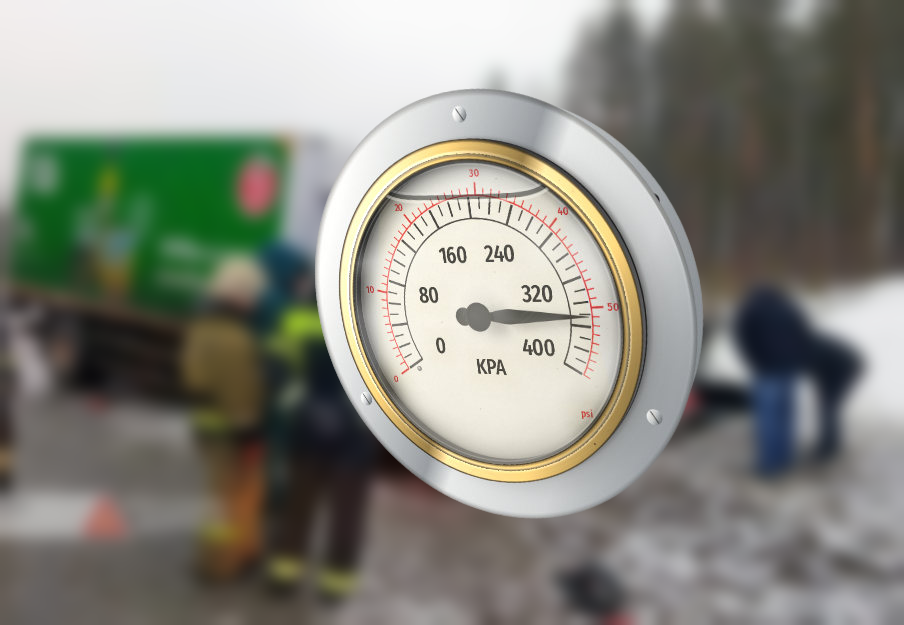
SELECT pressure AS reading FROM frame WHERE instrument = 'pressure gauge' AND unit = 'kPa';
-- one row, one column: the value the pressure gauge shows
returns 350 kPa
